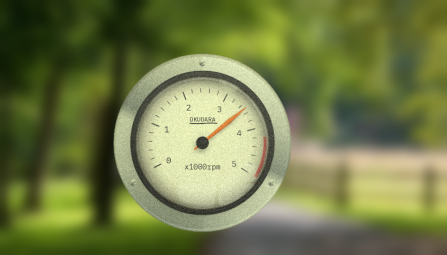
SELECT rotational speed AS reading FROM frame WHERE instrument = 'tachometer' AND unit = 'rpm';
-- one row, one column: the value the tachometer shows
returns 3500 rpm
